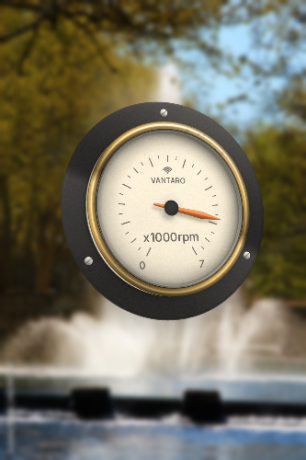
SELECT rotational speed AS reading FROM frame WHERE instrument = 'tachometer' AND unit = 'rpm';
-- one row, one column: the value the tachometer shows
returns 5875 rpm
